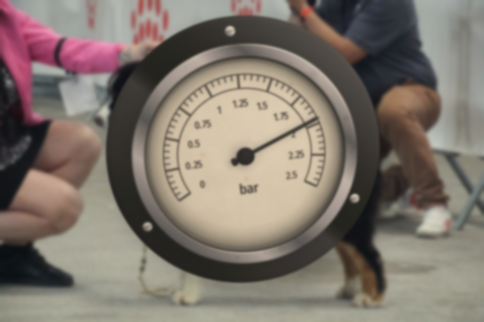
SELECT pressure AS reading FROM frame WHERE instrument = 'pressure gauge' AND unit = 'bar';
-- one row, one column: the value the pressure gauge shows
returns 1.95 bar
